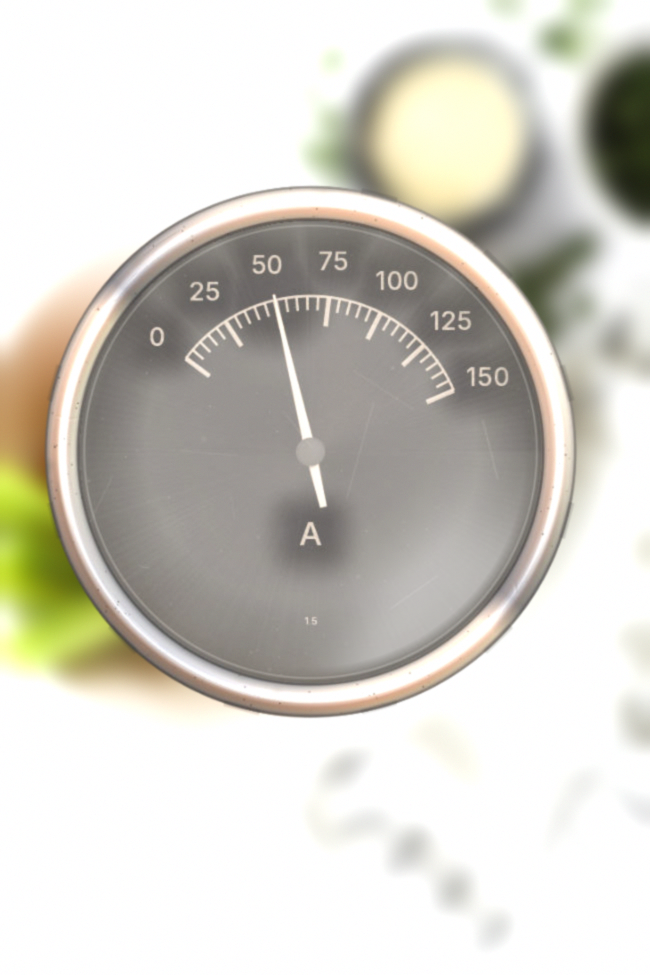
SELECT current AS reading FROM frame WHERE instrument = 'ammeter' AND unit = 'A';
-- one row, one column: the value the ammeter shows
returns 50 A
